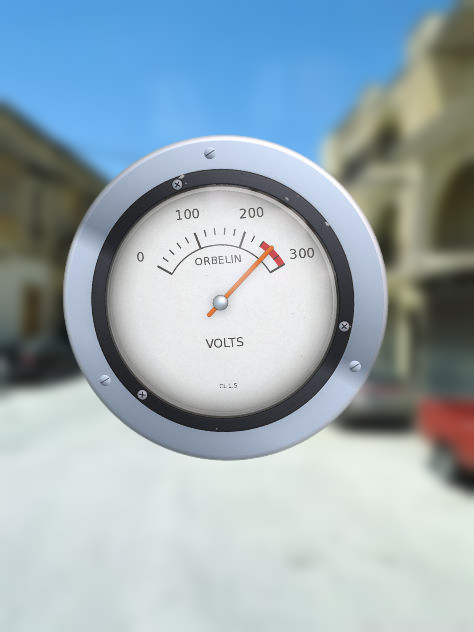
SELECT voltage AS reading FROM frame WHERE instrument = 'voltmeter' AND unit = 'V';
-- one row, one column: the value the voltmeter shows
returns 260 V
